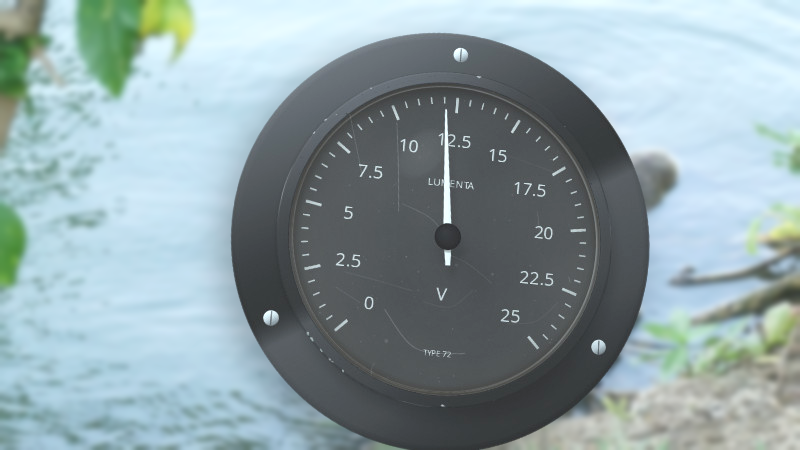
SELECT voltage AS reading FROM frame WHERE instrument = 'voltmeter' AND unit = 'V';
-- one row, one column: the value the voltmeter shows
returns 12 V
